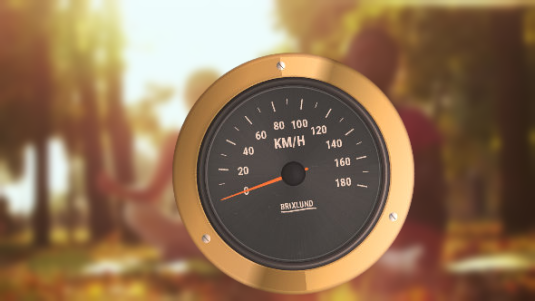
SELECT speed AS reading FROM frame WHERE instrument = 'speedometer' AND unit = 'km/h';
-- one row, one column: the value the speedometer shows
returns 0 km/h
